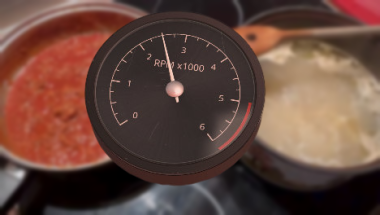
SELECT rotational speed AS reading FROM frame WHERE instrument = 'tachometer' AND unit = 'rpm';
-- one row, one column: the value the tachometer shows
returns 2500 rpm
